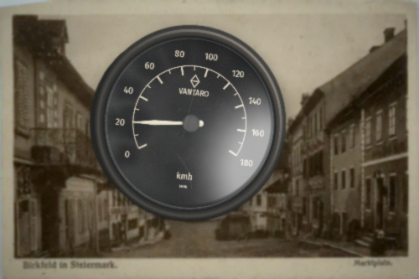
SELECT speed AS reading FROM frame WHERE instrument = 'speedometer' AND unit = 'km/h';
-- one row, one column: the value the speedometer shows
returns 20 km/h
